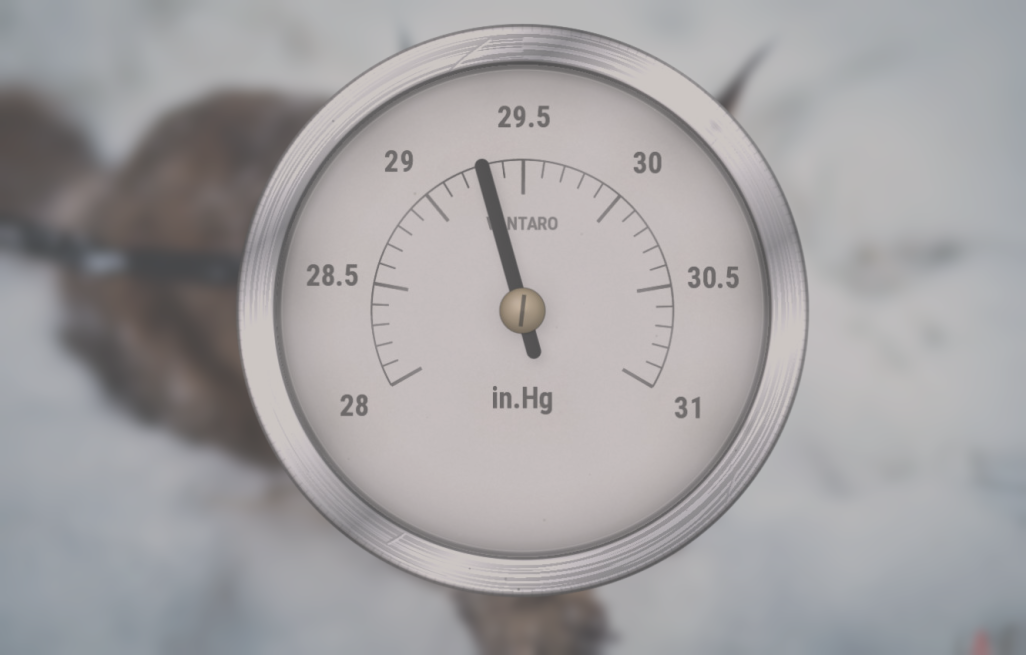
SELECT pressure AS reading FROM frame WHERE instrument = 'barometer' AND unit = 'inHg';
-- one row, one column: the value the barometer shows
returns 29.3 inHg
